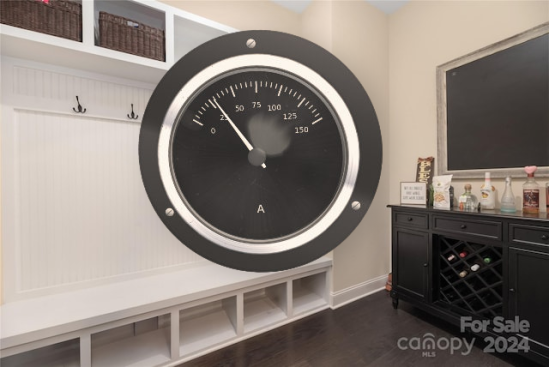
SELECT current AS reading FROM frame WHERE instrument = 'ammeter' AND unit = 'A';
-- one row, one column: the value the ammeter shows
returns 30 A
